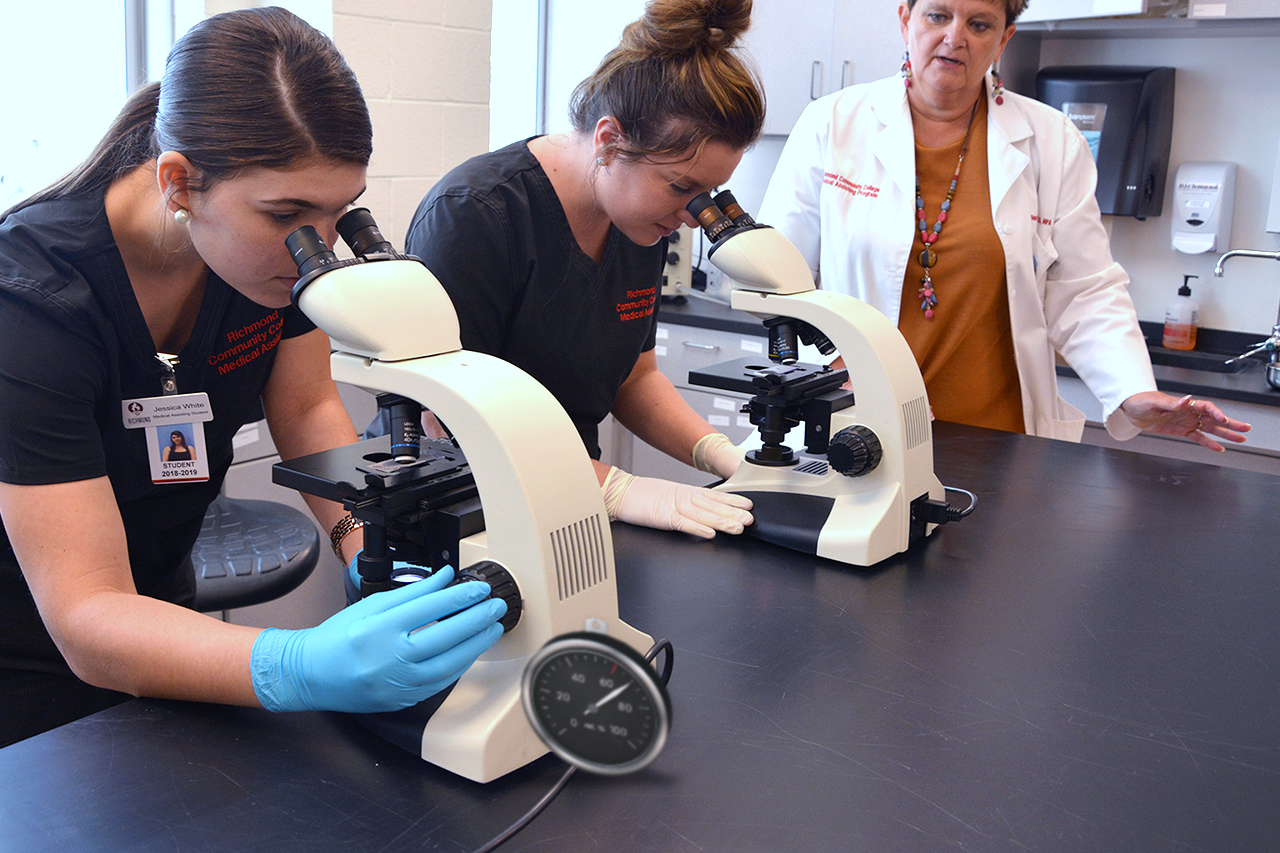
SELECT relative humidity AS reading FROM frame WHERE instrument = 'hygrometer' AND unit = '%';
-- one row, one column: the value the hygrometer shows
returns 68 %
